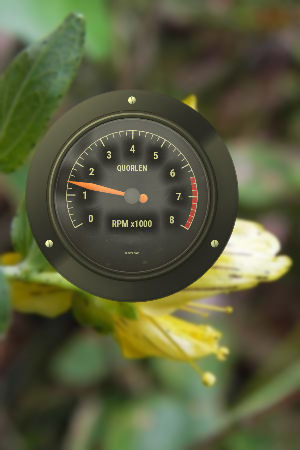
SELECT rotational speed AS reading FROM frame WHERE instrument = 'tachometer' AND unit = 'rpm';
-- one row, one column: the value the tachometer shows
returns 1400 rpm
